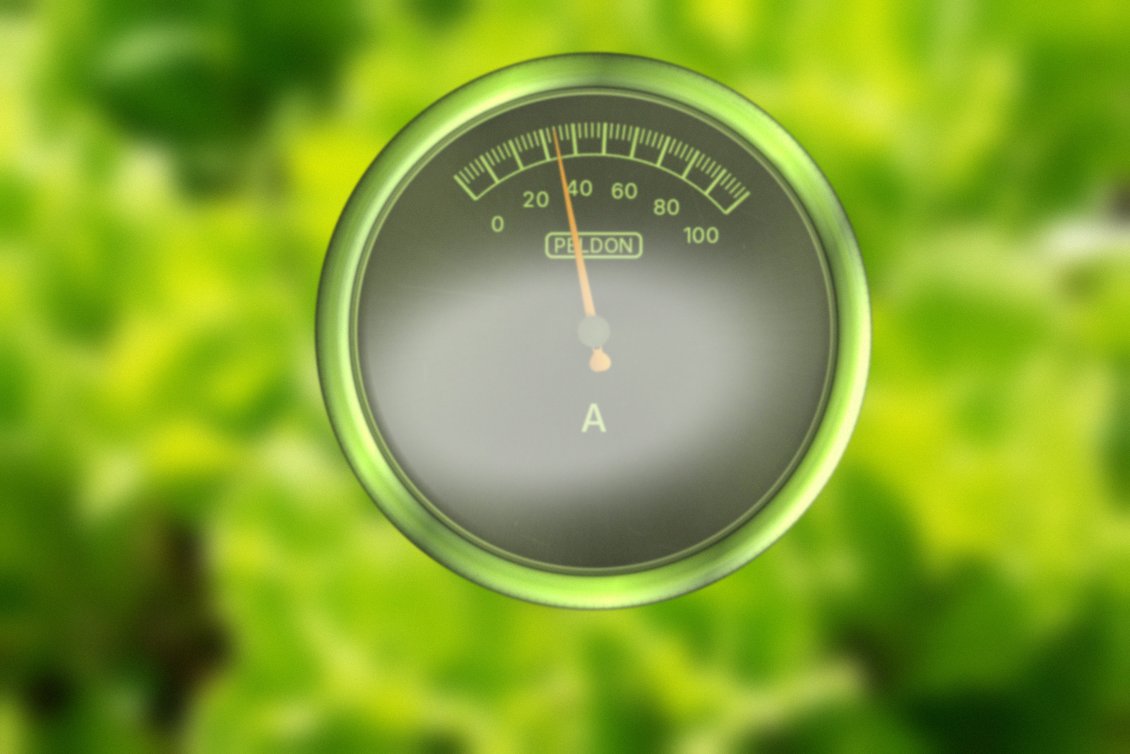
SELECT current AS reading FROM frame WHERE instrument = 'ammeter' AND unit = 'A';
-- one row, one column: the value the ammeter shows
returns 34 A
